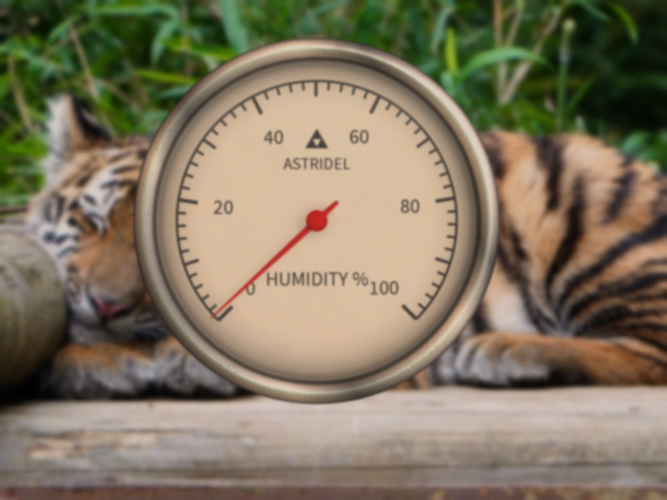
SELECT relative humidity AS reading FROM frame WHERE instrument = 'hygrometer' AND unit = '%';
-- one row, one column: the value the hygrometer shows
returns 1 %
